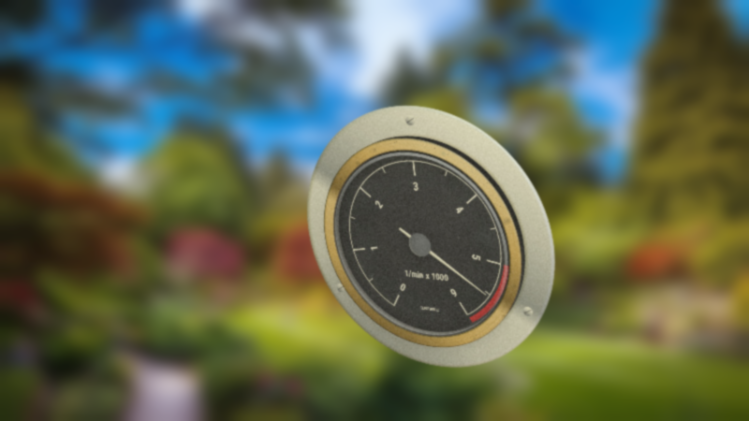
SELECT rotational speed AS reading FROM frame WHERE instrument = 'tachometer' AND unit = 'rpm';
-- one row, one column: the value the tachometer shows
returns 5500 rpm
